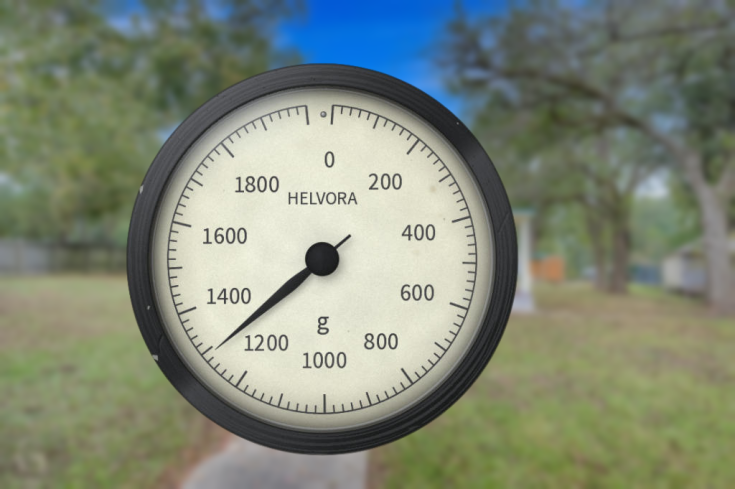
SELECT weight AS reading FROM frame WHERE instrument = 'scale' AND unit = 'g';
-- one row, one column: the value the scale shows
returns 1290 g
